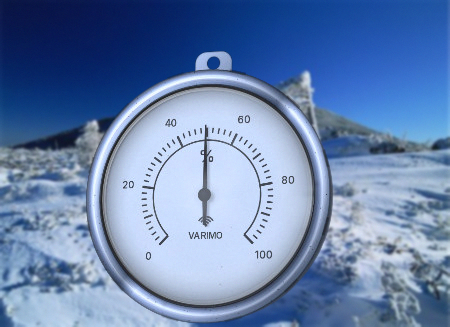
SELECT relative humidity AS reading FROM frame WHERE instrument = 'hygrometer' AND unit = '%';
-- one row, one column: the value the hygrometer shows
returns 50 %
